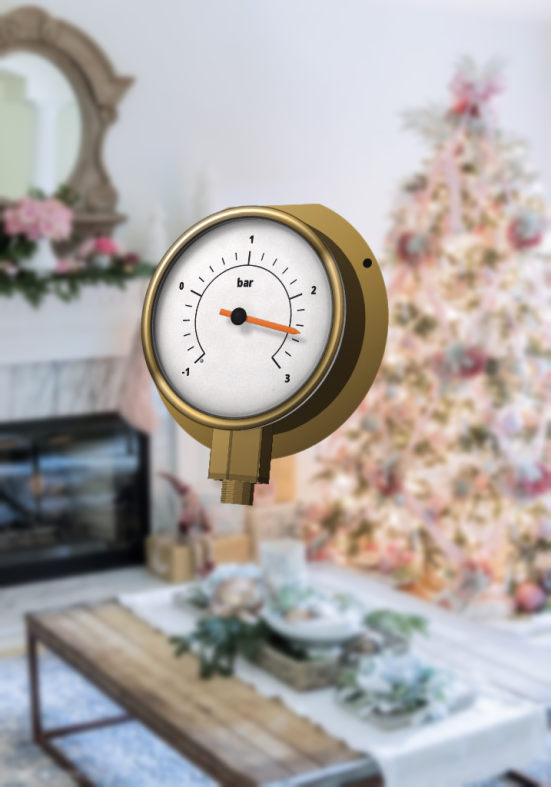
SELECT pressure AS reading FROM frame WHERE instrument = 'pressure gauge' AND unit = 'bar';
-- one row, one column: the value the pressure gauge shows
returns 2.5 bar
